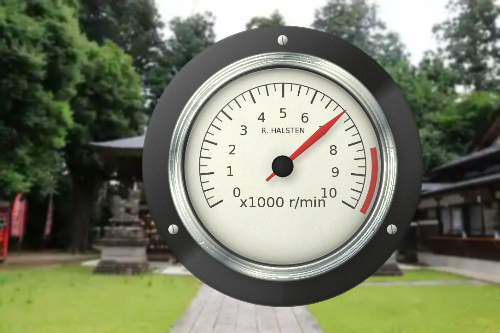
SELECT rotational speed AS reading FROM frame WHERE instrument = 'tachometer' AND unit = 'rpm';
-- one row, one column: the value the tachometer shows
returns 7000 rpm
